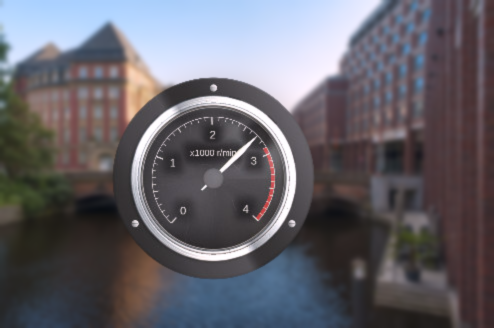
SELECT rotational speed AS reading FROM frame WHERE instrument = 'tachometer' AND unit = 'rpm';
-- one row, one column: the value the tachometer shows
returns 2700 rpm
